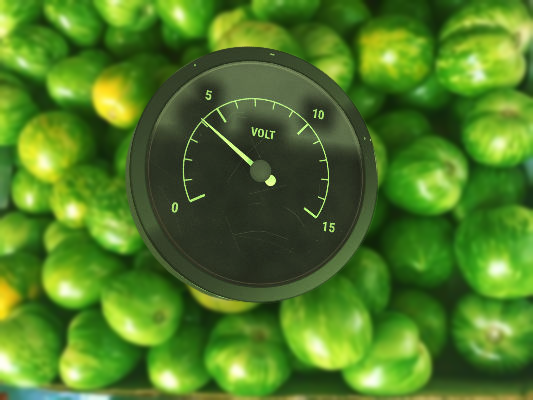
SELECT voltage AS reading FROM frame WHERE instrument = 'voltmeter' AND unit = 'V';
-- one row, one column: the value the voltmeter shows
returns 4 V
